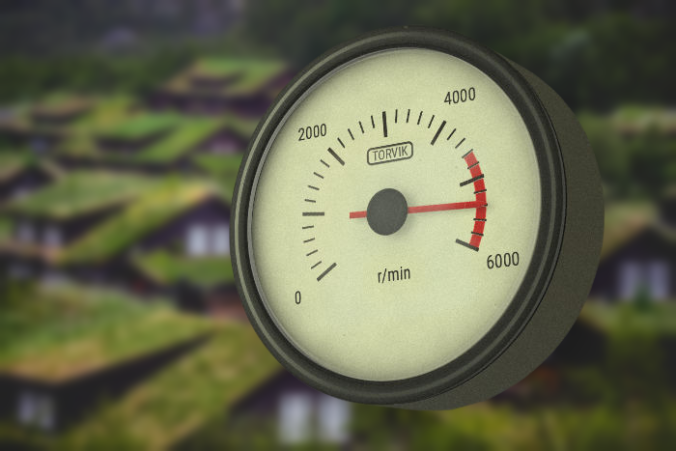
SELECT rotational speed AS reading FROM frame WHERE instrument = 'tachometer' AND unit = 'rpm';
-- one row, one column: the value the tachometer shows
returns 5400 rpm
